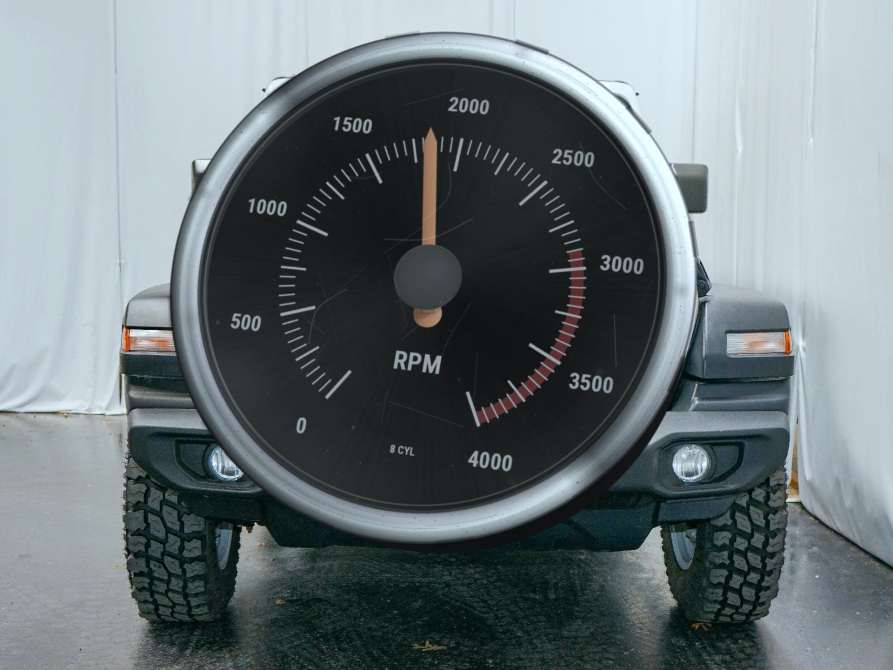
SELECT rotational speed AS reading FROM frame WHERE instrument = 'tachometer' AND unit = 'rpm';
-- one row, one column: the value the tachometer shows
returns 1850 rpm
